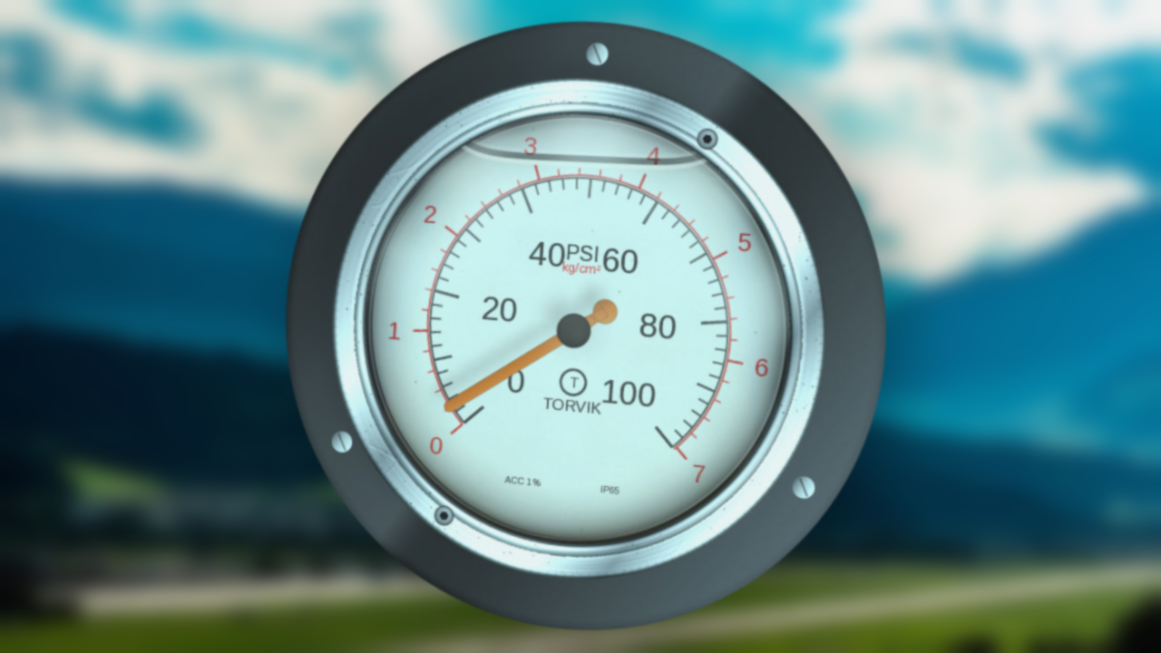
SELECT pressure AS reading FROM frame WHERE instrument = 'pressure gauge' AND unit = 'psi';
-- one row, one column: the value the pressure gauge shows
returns 3 psi
